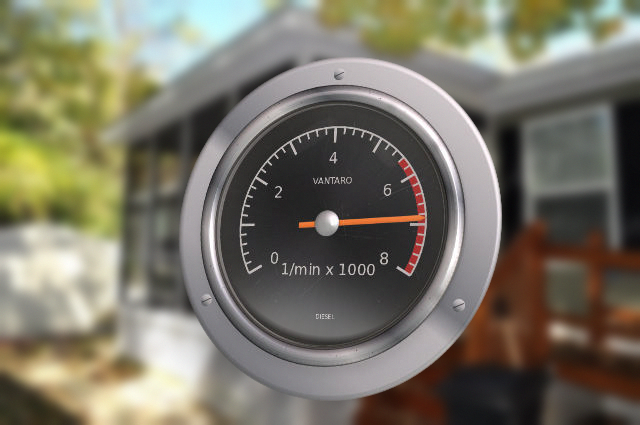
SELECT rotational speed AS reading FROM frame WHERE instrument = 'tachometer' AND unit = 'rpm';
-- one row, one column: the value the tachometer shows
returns 6900 rpm
